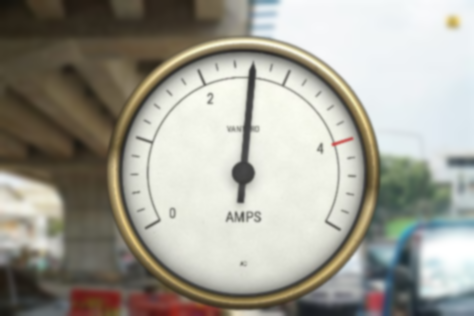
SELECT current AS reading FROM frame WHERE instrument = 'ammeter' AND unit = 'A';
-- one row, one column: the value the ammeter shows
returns 2.6 A
